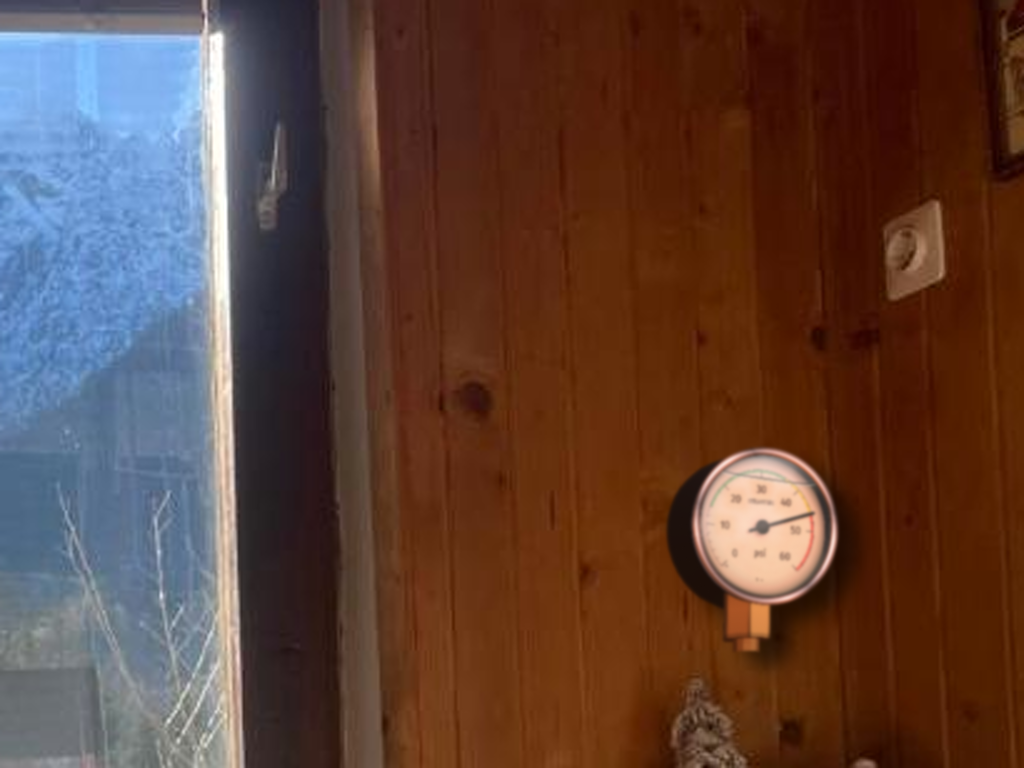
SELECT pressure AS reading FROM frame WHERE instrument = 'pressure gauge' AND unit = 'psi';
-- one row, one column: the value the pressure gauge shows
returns 46 psi
